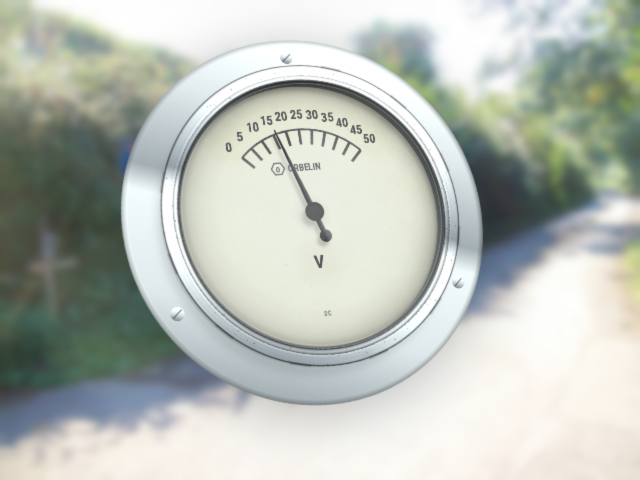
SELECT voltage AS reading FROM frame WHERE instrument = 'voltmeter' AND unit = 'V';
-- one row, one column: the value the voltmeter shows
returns 15 V
